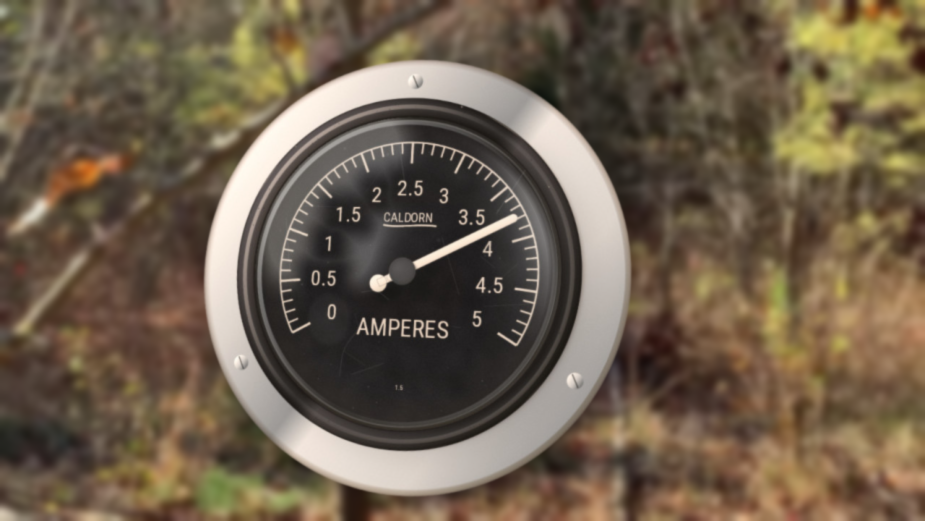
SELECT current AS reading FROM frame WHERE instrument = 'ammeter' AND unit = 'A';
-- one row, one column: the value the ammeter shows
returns 3.8 A
